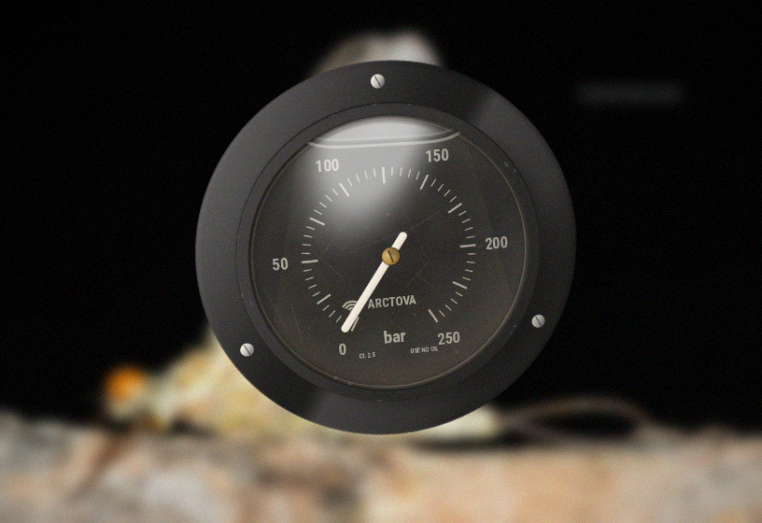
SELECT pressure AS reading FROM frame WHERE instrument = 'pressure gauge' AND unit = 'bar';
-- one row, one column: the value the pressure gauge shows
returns 5 bar
